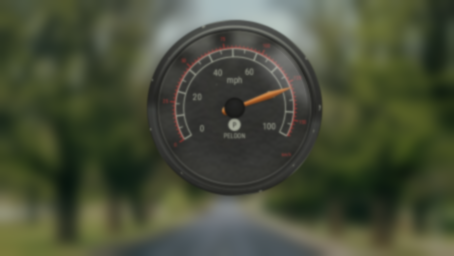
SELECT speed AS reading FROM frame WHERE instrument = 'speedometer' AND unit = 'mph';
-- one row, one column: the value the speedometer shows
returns 80 mph
